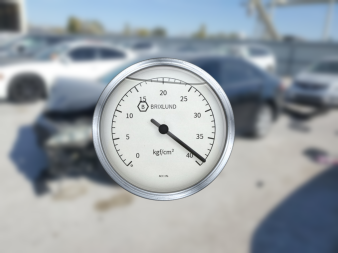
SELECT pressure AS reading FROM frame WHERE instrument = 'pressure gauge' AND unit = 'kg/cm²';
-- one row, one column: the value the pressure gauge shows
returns 39 kg/cm²
